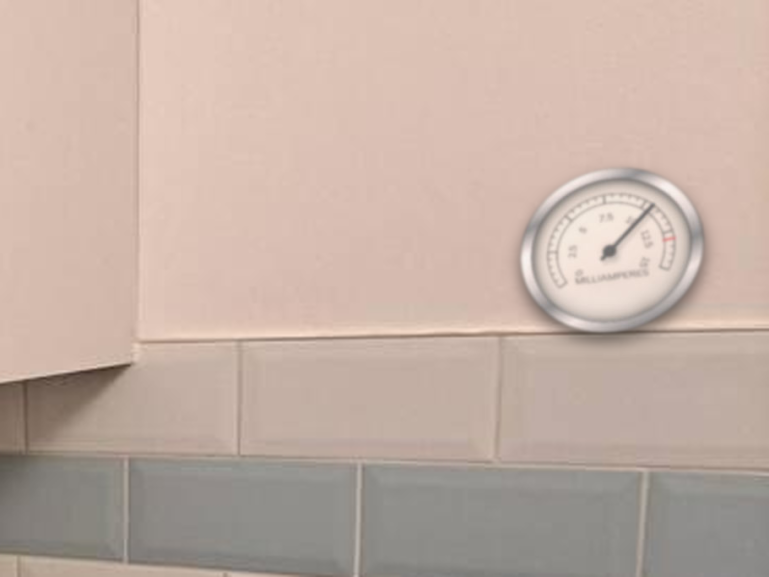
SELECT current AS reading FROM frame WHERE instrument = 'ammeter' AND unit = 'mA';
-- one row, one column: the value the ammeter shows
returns 10.5 mA
